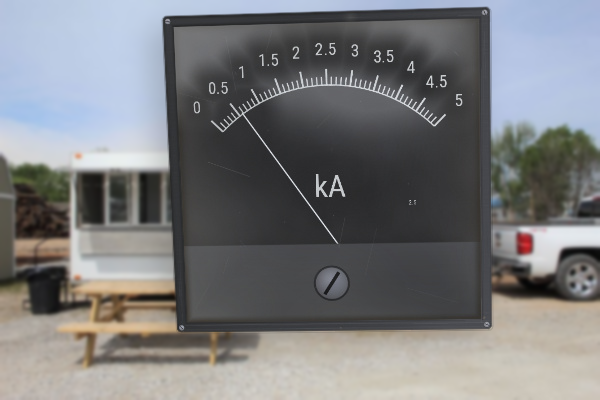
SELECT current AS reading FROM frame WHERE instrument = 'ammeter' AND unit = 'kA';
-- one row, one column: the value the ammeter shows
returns 0.6 kA
